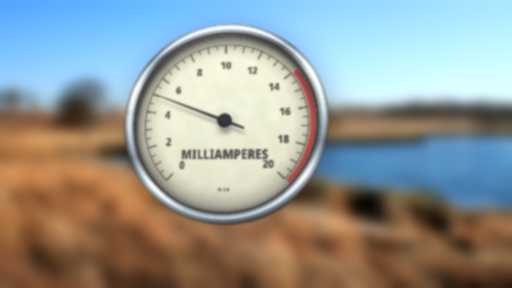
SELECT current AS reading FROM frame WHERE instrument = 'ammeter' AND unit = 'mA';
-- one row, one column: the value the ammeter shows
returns 5 mA
